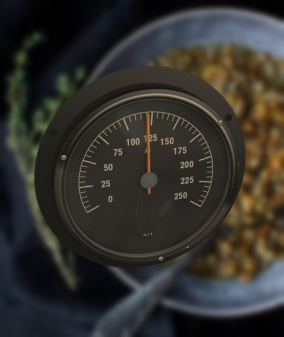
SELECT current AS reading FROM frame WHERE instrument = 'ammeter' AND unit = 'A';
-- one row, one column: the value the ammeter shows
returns 120 A
